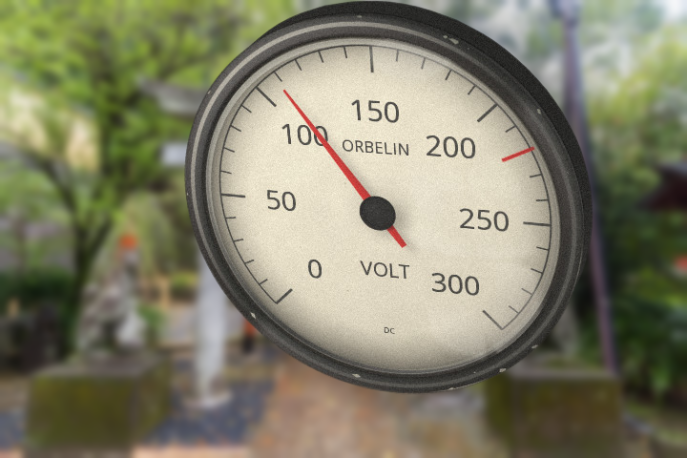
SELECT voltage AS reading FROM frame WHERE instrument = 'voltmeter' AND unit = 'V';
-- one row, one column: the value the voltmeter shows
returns 110 V
